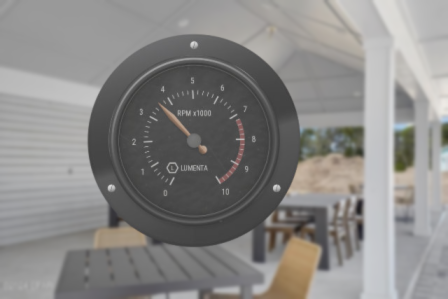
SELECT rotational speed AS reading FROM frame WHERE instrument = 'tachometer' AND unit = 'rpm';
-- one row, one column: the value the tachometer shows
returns 3600 rpm
